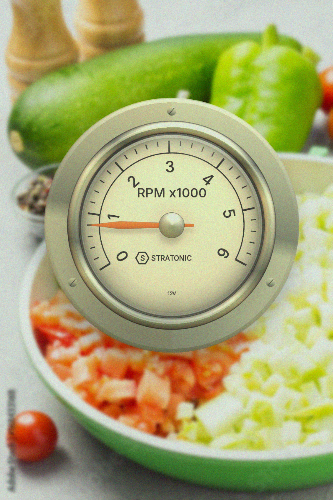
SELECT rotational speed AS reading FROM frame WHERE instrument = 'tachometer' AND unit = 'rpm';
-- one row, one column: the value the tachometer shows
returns 800 rpm
